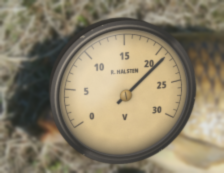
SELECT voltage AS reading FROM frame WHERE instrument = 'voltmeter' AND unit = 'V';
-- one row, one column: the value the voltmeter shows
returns 21 V
